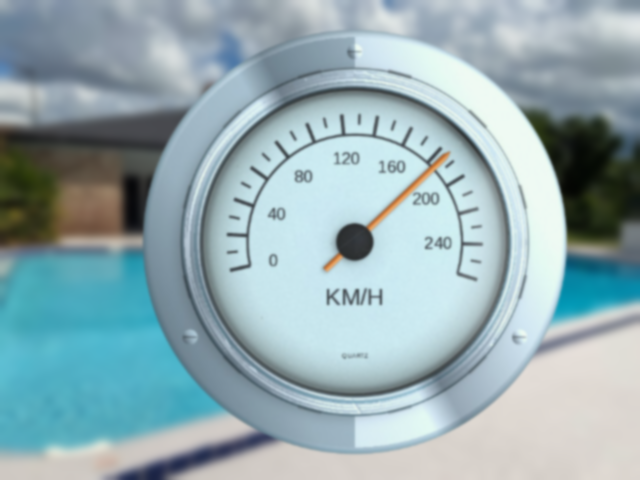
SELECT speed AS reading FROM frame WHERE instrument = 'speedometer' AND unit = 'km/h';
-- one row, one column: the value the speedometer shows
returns 185 km/h
